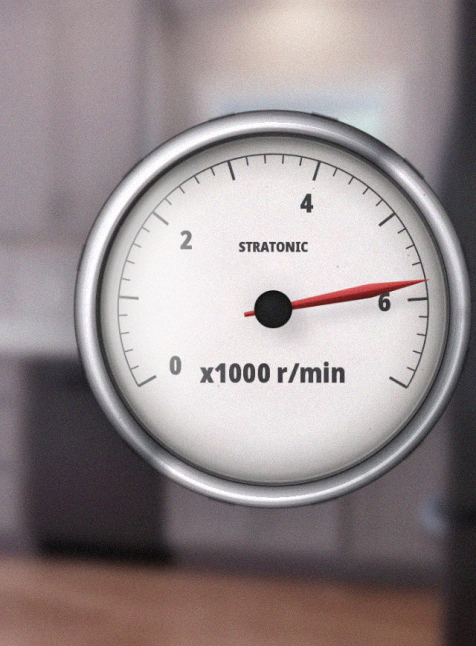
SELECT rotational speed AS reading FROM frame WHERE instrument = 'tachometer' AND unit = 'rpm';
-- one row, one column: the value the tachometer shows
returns 5800 rpm
